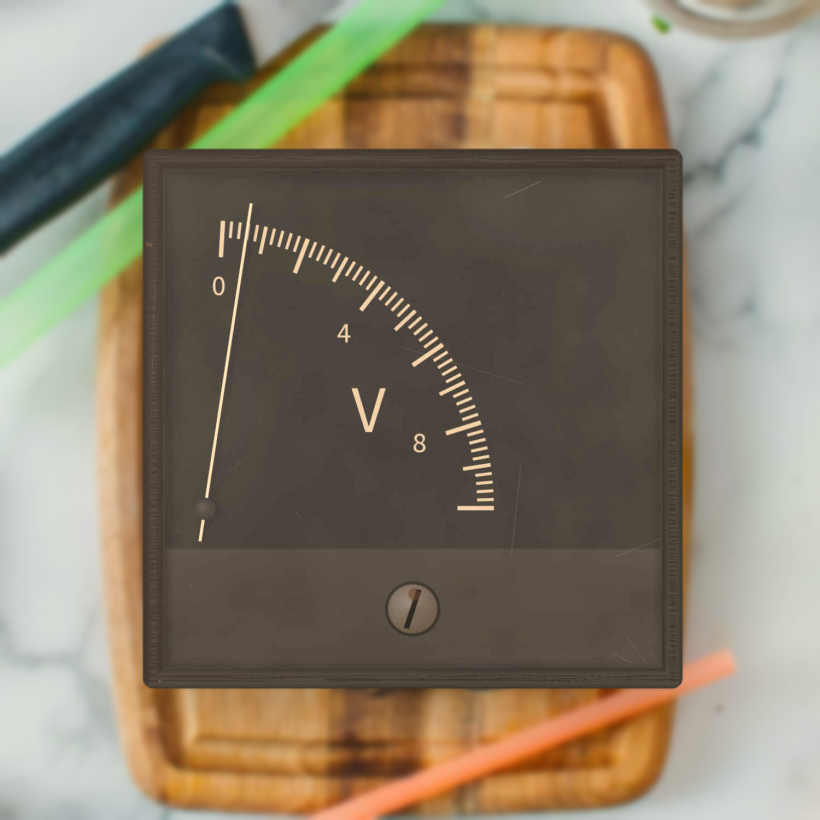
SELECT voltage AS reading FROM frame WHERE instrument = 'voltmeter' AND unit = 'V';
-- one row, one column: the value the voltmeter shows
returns 0.6 V
